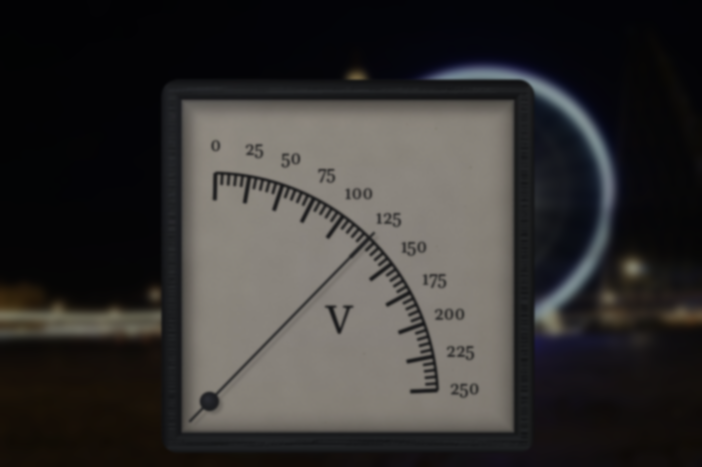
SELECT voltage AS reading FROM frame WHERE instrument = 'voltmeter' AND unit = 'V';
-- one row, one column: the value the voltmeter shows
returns 125 V
